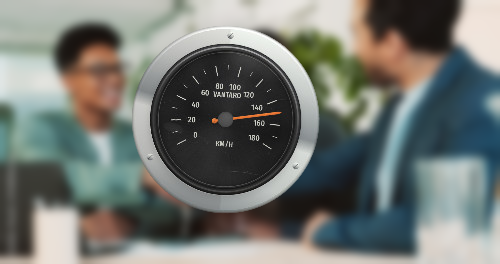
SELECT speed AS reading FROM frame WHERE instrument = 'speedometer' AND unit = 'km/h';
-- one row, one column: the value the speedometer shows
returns 150 km/h
